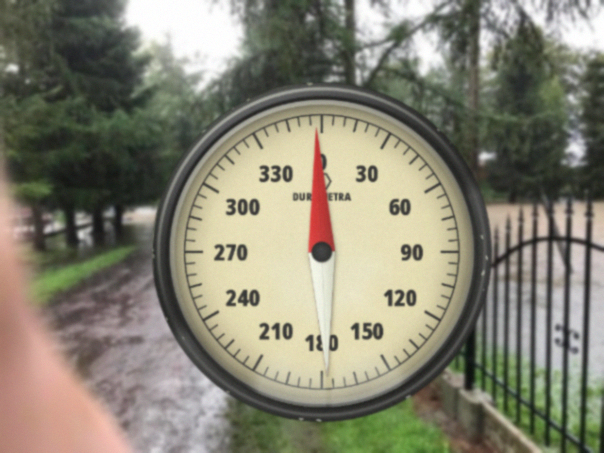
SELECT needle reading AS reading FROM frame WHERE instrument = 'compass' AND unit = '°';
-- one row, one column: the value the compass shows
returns 357.5 °
